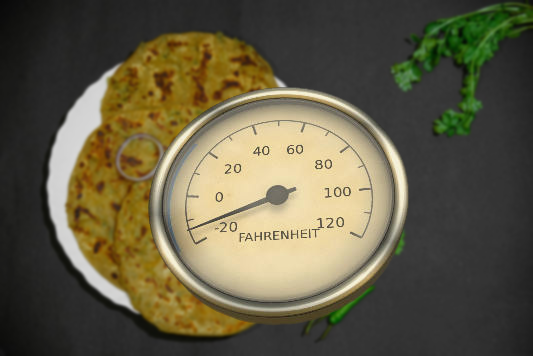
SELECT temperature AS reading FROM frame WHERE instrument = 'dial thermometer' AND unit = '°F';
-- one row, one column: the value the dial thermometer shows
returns -15 °F
